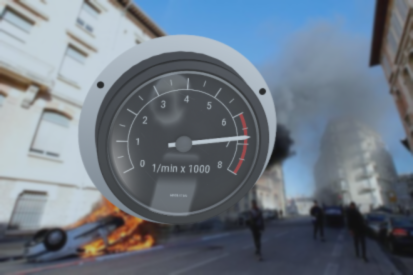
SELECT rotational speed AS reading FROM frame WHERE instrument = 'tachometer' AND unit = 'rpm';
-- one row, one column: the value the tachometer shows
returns 6750 rpm
